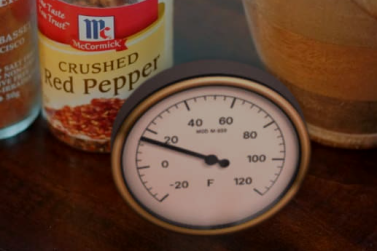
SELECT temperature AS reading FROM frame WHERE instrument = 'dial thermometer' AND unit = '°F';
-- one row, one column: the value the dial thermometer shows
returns 16 °F
